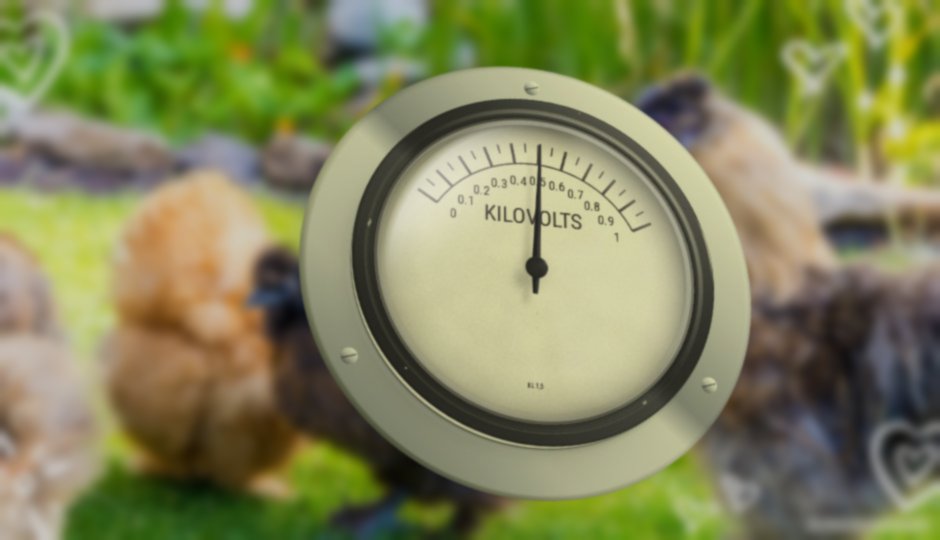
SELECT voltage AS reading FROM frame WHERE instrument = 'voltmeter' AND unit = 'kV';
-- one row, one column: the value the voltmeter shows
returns 0.5 kV
